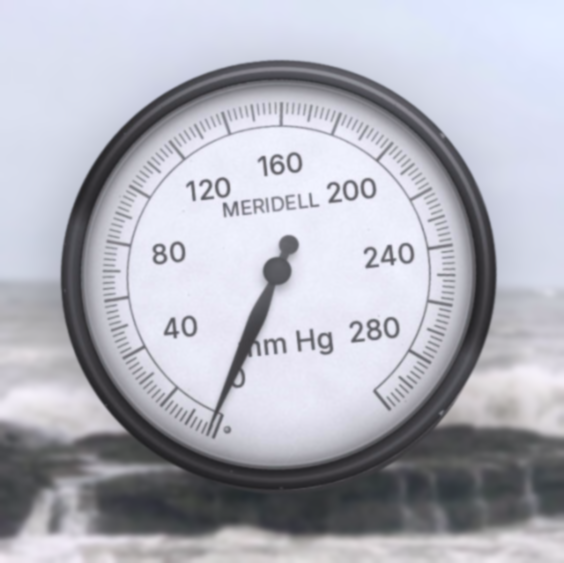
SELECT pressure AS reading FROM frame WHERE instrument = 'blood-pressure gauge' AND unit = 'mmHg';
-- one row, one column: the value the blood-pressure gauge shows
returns 2 mmHg
